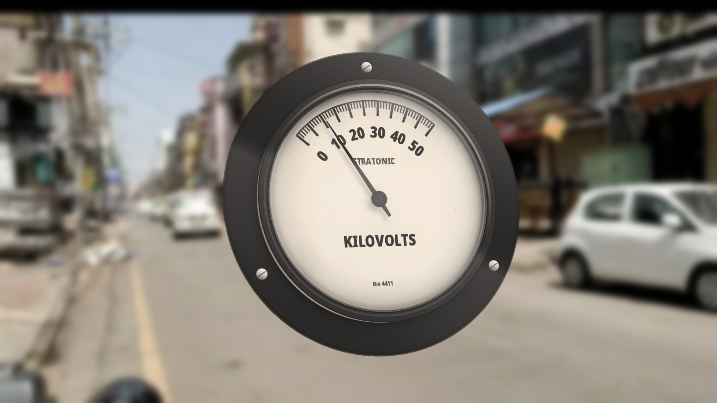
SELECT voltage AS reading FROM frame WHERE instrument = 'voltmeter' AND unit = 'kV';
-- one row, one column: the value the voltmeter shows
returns 10 kV
